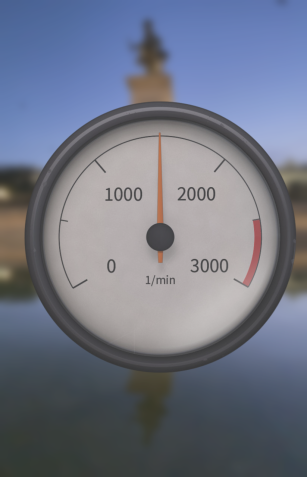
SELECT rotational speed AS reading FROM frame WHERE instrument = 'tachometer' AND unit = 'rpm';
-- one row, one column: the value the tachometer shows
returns 1500 rpm
